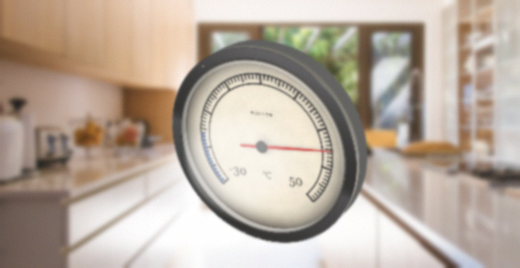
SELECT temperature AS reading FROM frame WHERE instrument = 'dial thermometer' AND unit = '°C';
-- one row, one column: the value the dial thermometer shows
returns 35 °C
